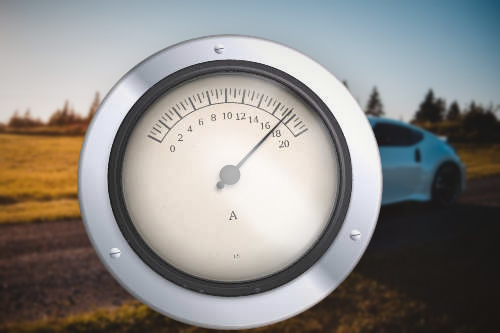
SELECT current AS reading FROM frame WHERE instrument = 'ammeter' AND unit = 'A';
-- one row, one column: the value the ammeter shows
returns 17.5 A
